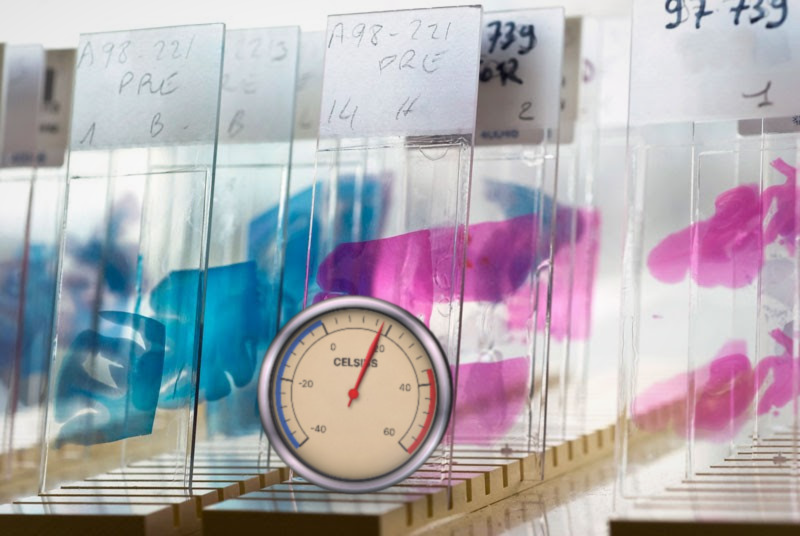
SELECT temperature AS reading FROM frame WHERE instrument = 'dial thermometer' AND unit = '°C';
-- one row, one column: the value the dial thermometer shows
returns 18 °C
